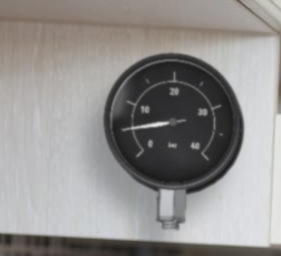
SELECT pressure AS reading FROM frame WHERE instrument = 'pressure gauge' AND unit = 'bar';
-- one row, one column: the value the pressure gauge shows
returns 5 bar
